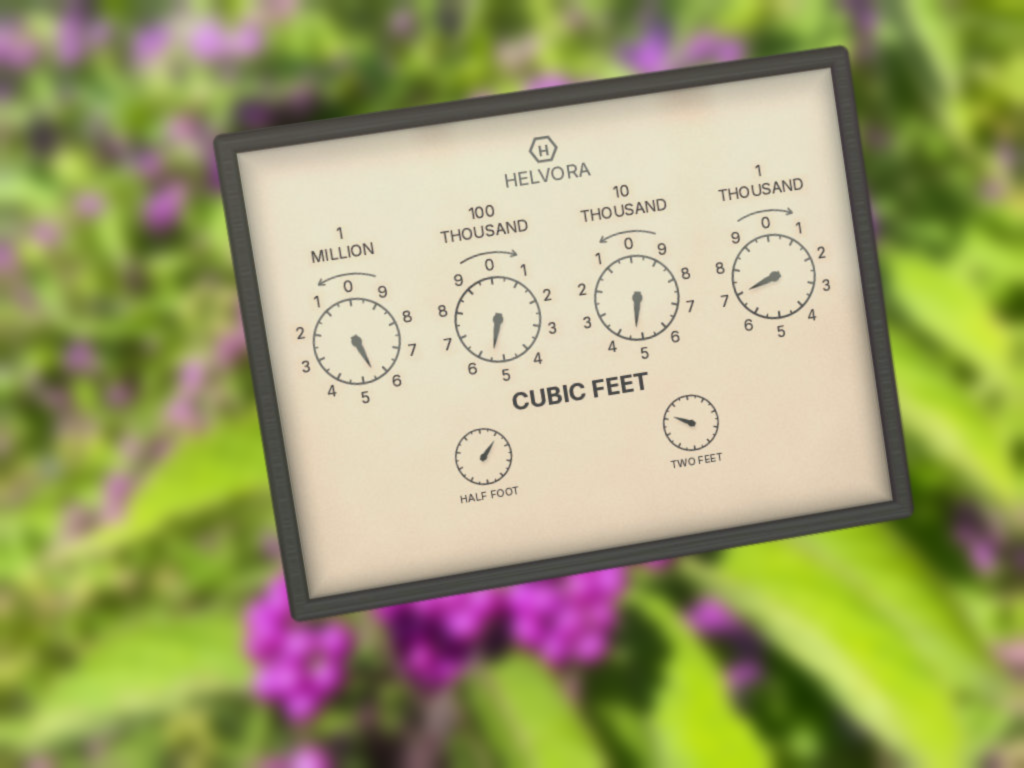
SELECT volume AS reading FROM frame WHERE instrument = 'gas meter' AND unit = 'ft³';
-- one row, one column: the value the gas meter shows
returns 554700 ft³
